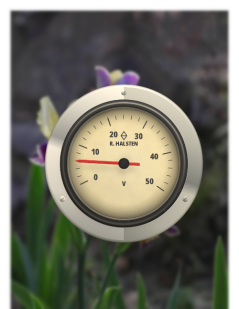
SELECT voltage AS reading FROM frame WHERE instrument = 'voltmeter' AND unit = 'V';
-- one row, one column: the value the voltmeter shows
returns 6 V
